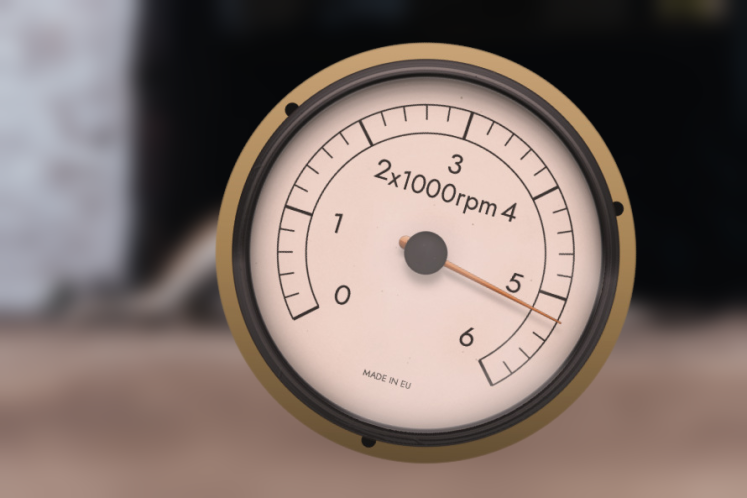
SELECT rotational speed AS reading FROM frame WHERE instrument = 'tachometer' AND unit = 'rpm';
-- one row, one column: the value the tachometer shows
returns 5200 rpm
